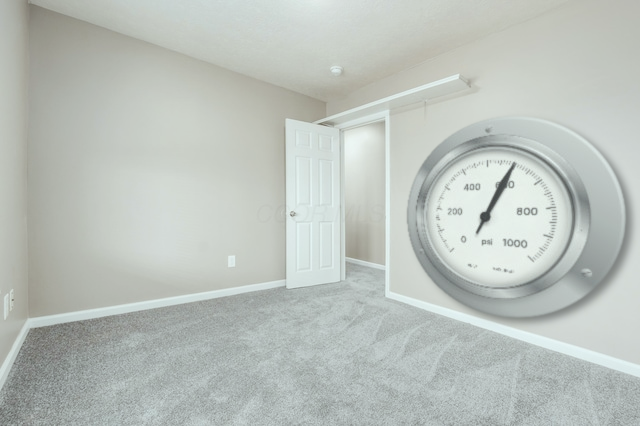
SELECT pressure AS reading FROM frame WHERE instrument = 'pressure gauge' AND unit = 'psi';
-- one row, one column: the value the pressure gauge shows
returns 600 psi
